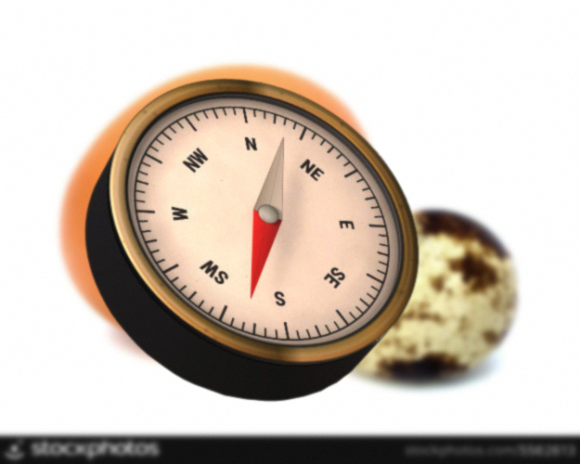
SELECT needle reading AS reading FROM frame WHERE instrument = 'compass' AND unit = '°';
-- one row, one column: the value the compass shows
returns 200 °
